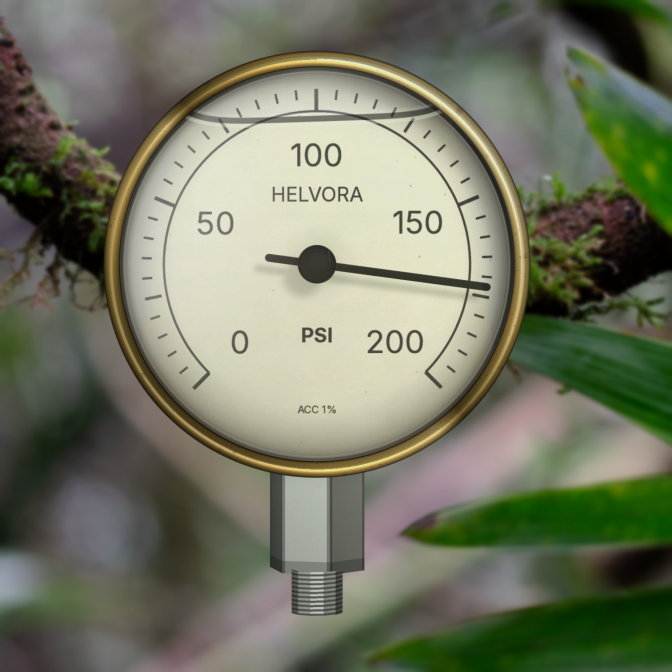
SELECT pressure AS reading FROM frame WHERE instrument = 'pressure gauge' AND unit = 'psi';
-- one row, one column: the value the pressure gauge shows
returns 172.5 psi
